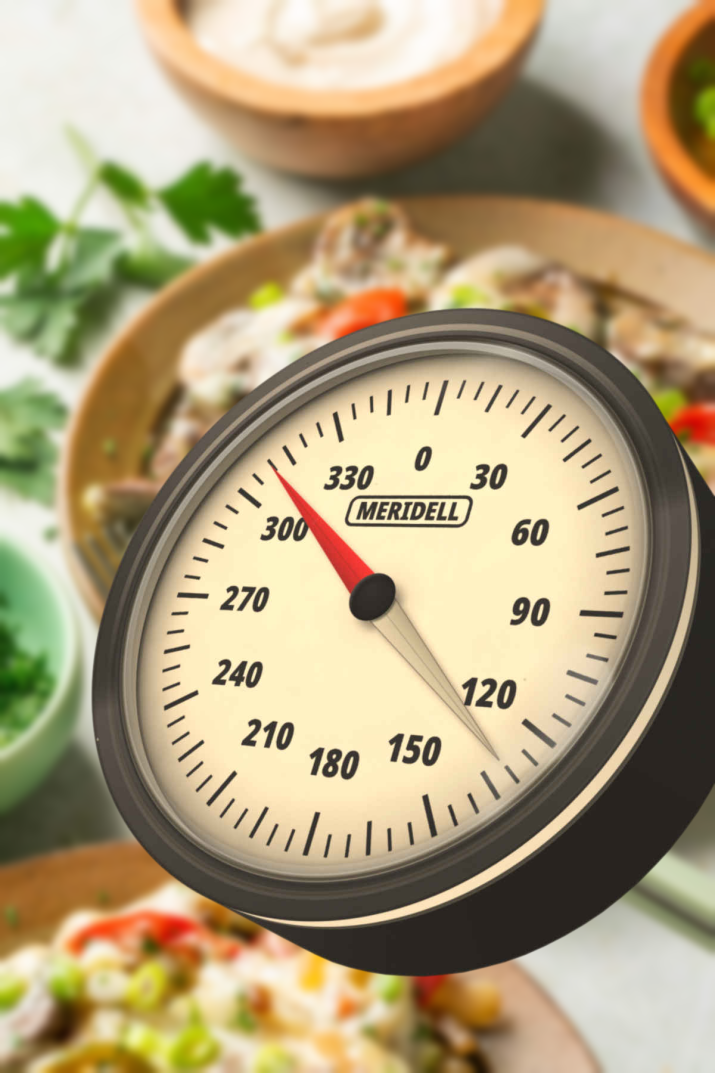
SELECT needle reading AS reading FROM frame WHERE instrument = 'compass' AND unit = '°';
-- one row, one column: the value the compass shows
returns 310 °
